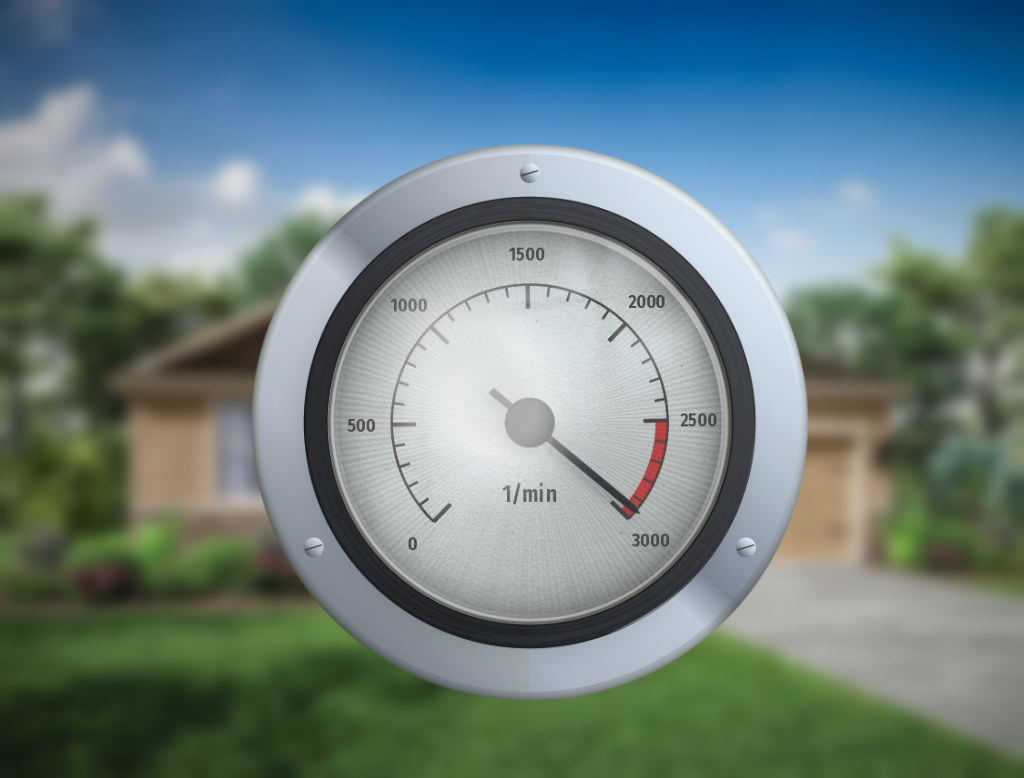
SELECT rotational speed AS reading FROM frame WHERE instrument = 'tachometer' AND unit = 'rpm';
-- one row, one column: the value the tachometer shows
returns 2950 rpm
